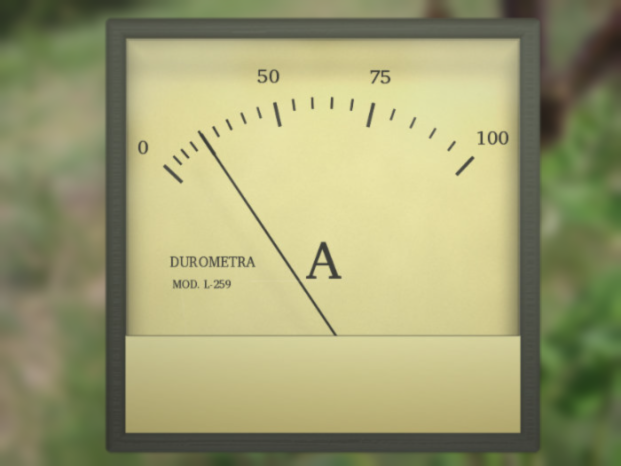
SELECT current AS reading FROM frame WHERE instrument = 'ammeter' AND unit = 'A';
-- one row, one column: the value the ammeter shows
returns 25 A
